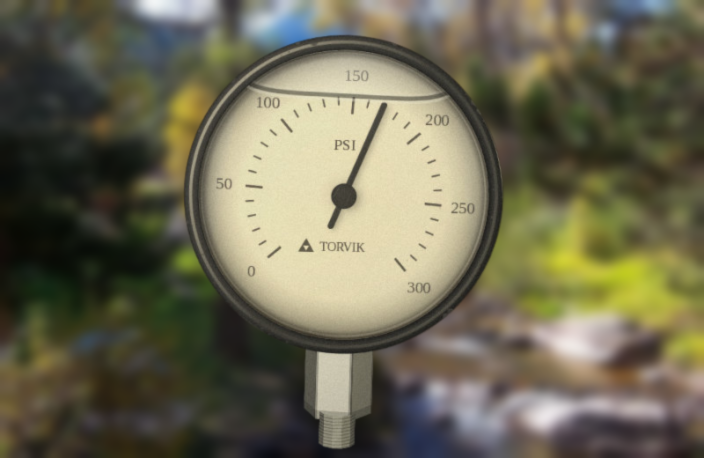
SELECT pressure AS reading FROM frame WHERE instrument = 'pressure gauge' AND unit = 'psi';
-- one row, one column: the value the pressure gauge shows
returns 170 psi
